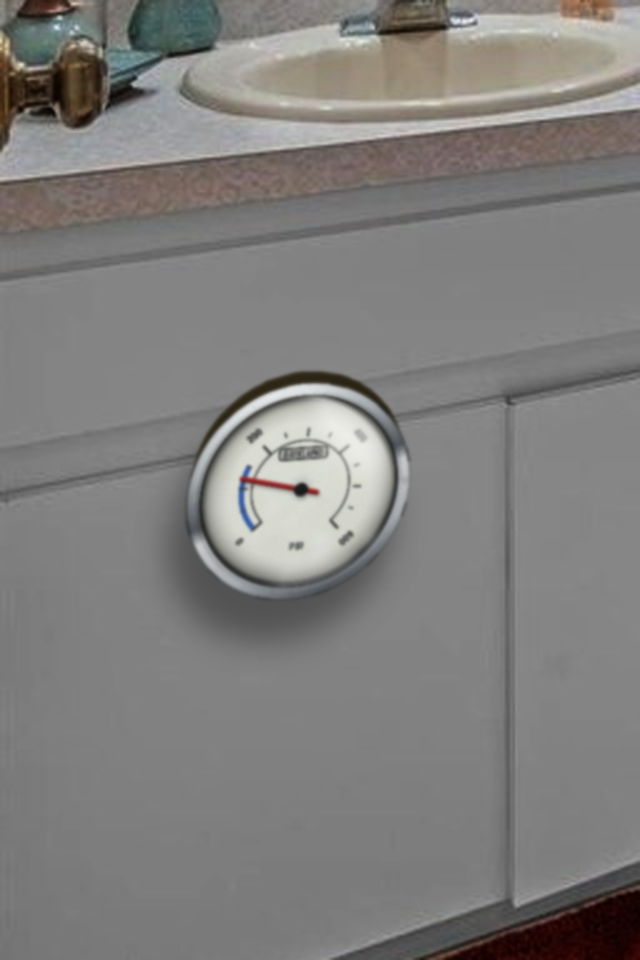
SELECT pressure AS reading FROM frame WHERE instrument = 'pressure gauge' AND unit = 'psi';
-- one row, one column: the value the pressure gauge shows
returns 125 psi
